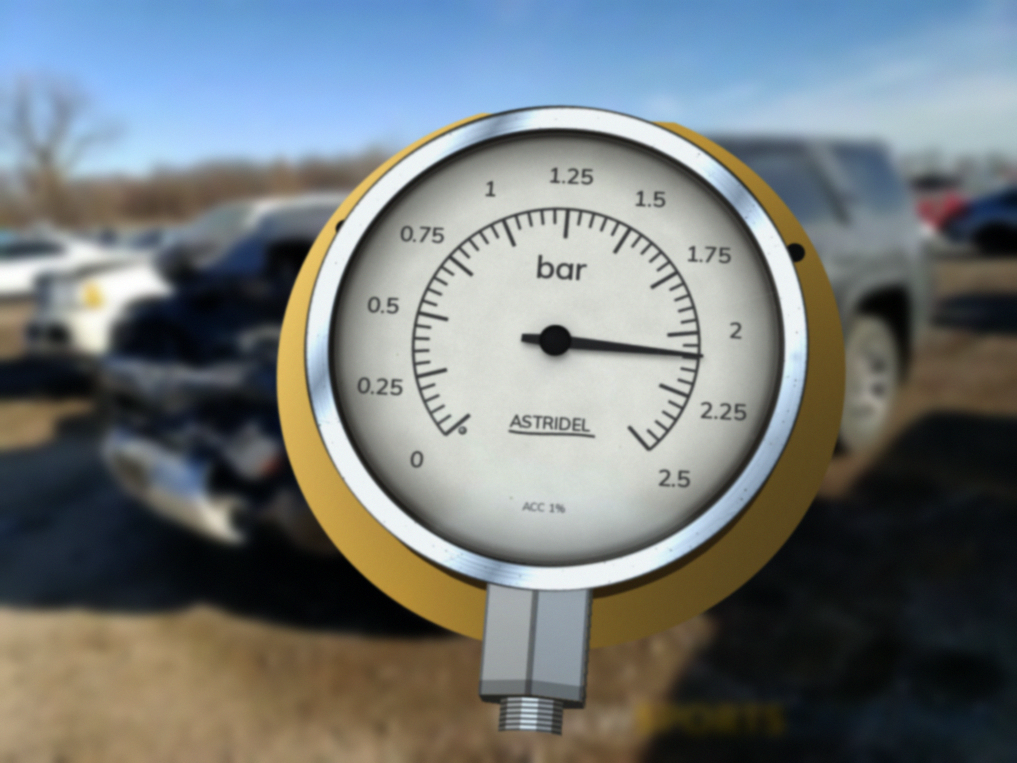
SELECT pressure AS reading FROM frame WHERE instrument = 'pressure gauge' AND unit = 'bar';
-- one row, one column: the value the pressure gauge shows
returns 2.1 bar
